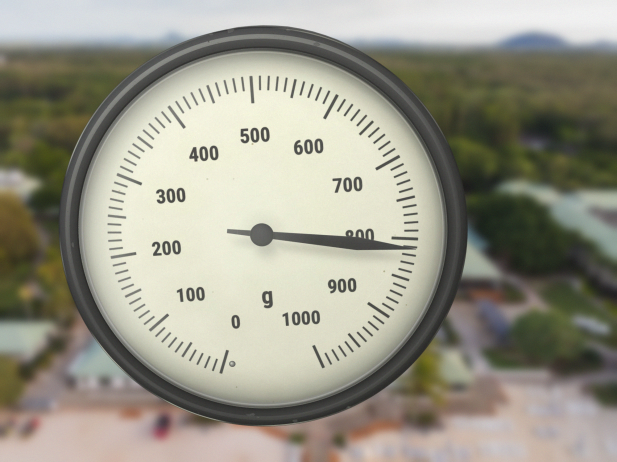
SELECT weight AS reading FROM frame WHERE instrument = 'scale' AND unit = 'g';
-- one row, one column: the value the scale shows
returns 810 g
